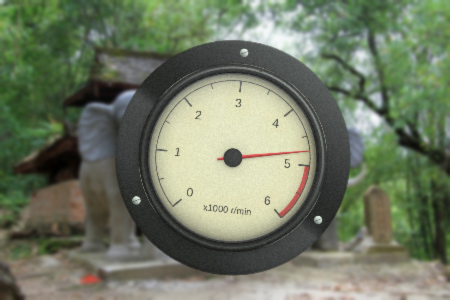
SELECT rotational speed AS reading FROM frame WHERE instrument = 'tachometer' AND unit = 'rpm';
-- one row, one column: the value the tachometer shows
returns 4750 rpm
